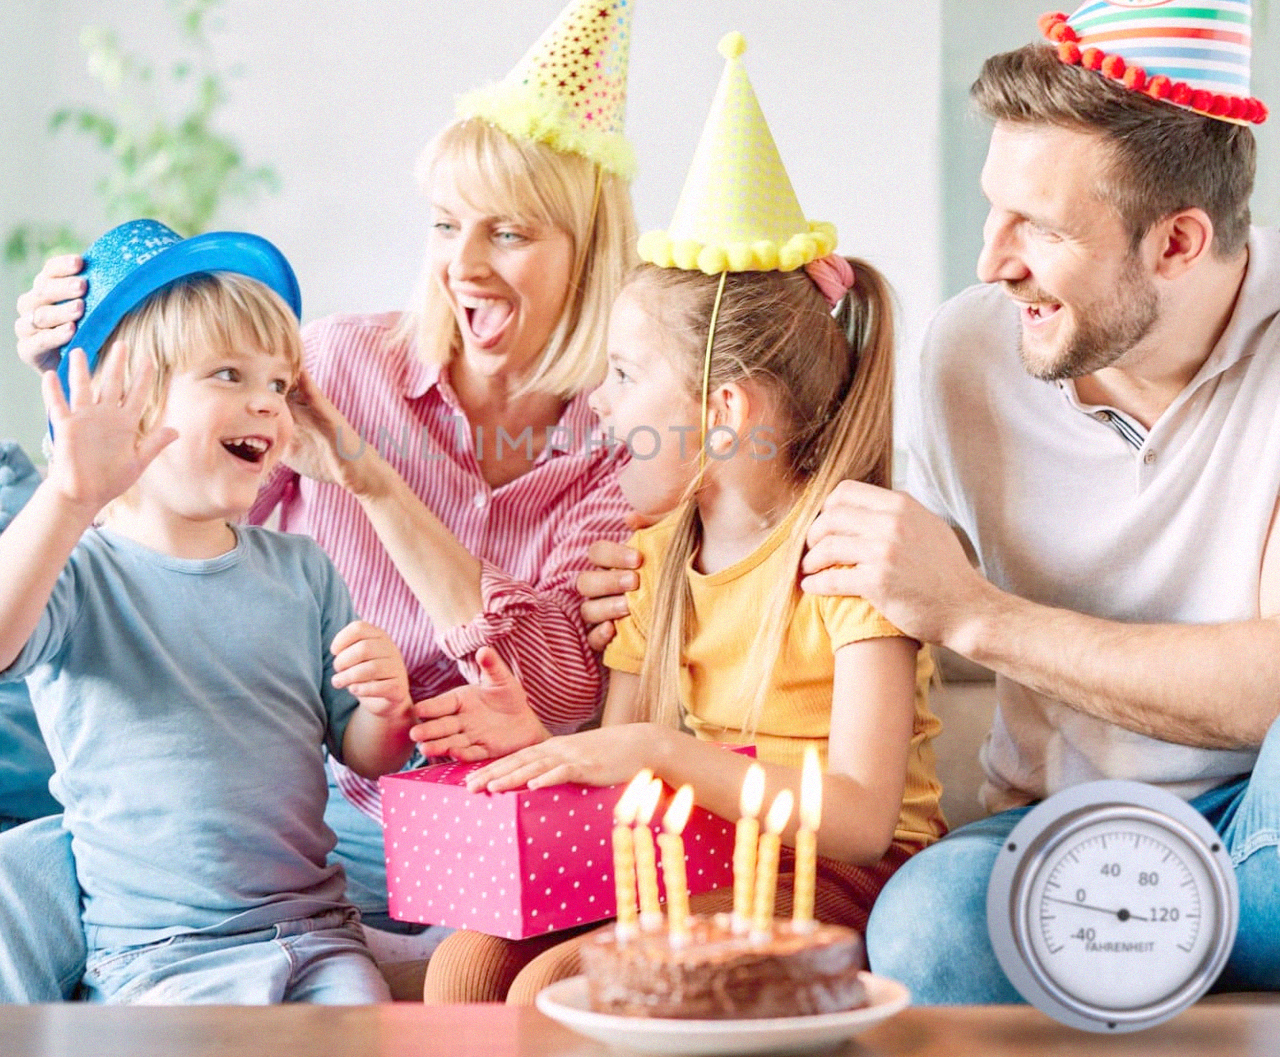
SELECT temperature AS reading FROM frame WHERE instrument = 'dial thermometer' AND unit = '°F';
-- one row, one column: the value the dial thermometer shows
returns -8 °F
